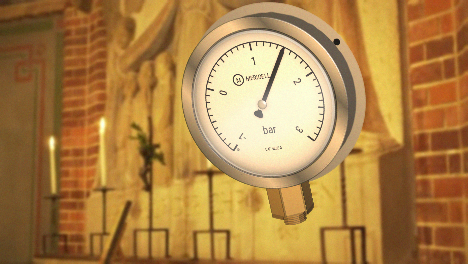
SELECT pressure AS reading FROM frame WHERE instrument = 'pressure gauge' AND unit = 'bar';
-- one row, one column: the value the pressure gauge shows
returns 1.5 bar
